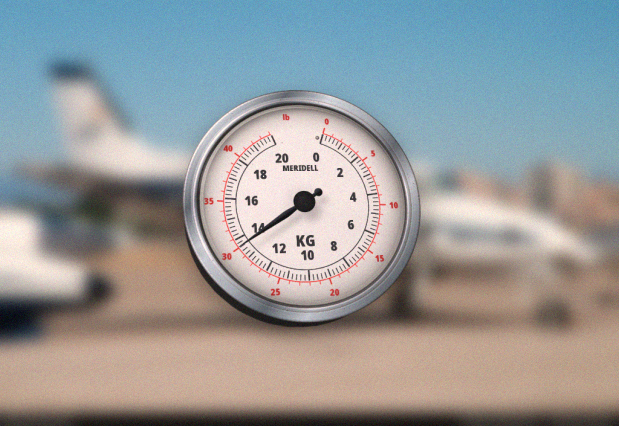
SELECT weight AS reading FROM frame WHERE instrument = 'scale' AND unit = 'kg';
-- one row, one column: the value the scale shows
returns 13.6 kg
